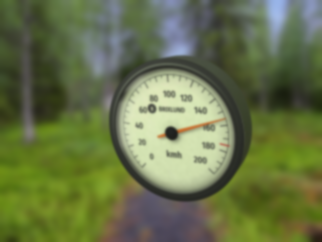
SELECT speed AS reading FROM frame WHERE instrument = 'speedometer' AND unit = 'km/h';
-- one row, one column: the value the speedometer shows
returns 155 km/h
